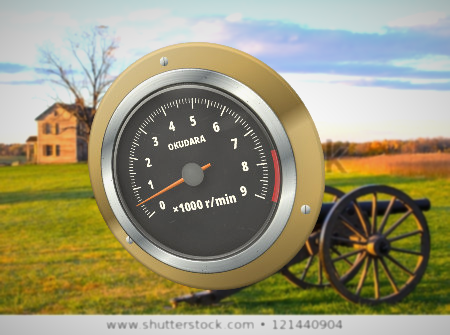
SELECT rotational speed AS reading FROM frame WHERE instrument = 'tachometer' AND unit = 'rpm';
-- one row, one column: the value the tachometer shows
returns 500 rpm
